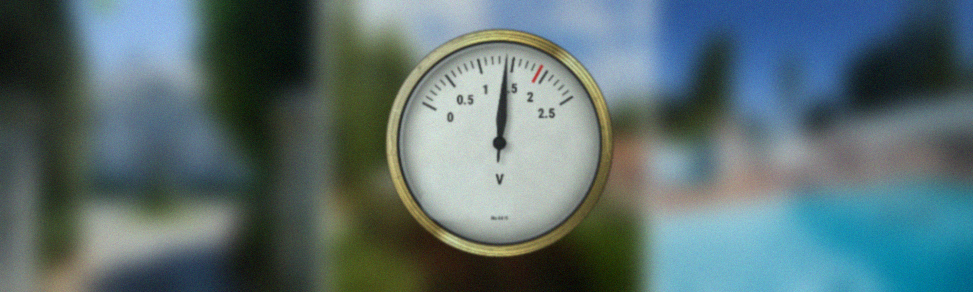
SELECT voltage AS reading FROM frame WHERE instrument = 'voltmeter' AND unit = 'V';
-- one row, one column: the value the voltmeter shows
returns 1.4 V
